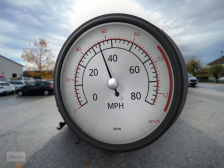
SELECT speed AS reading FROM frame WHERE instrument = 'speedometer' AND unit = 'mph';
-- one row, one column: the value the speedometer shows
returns 34 mph
